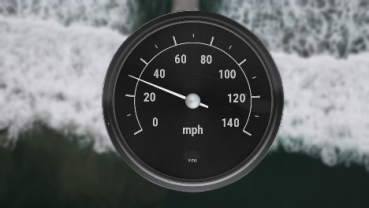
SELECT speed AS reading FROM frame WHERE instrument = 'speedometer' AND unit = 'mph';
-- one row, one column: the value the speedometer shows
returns 30 mph
